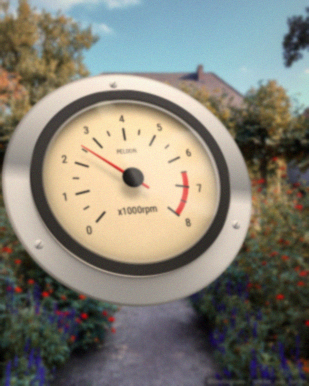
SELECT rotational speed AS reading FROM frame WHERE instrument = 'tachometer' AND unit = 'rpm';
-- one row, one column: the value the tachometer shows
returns 2500 rpm
